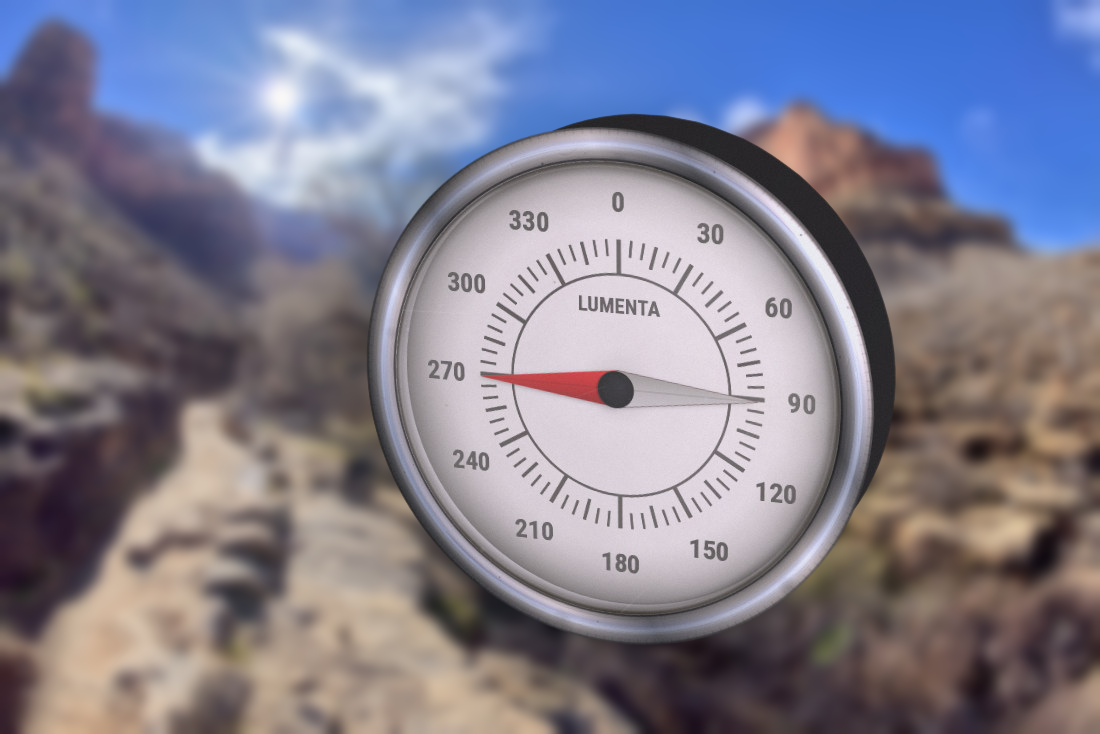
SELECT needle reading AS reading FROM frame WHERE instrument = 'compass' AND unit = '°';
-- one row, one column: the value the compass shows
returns 270 °
